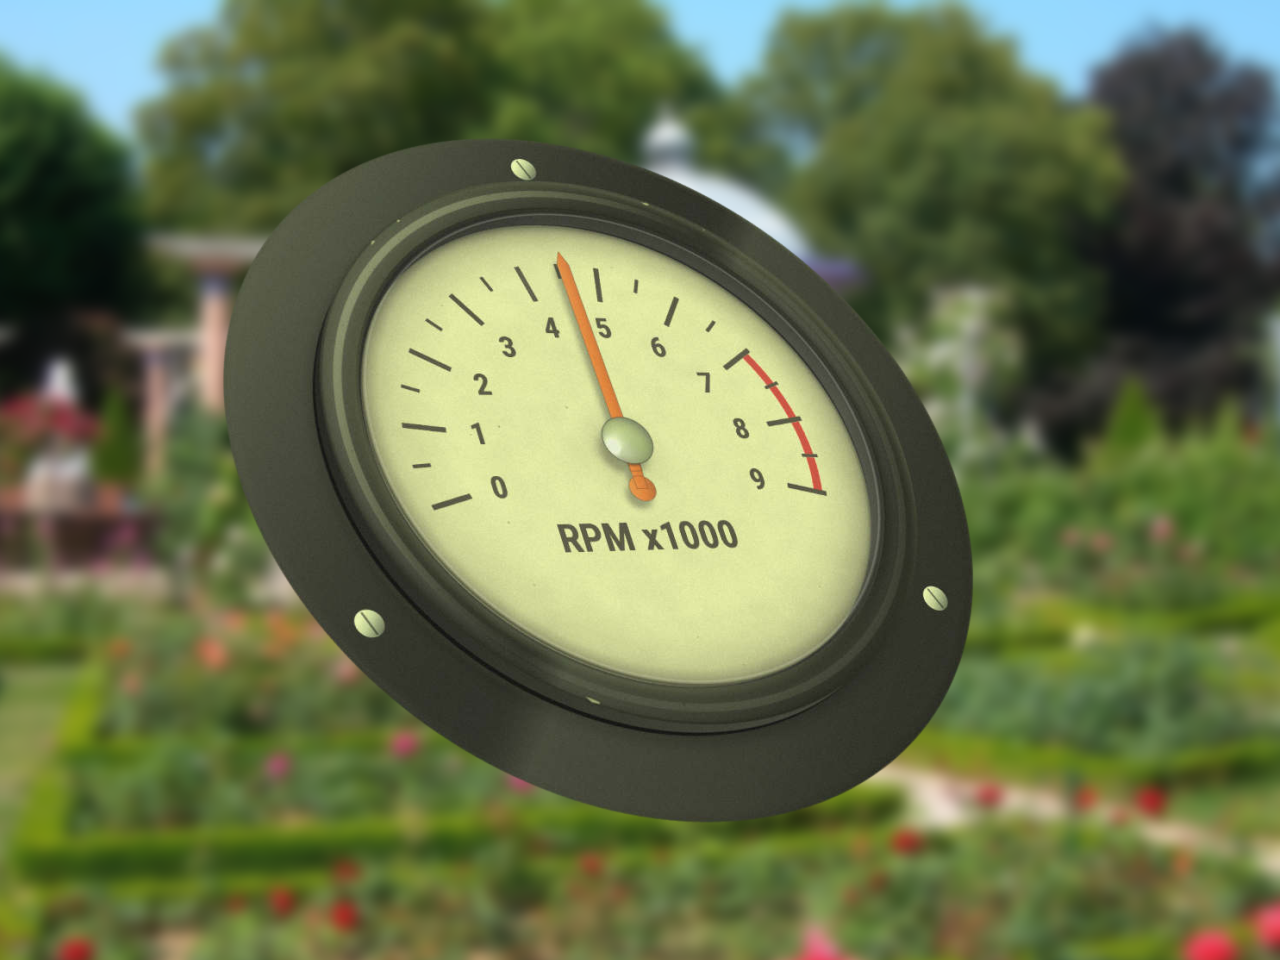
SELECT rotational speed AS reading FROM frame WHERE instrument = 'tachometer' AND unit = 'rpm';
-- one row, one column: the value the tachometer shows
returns 4500 rpm
